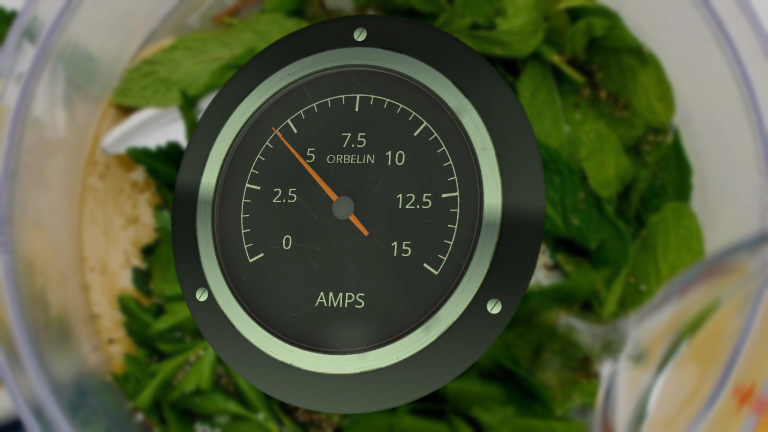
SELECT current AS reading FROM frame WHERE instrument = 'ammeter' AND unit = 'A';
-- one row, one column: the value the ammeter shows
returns 4.5 A
